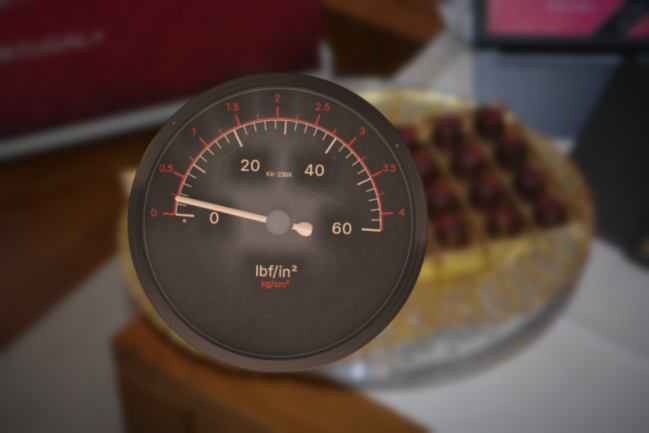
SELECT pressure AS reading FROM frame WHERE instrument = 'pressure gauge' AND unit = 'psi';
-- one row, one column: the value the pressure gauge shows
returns 3 psi
